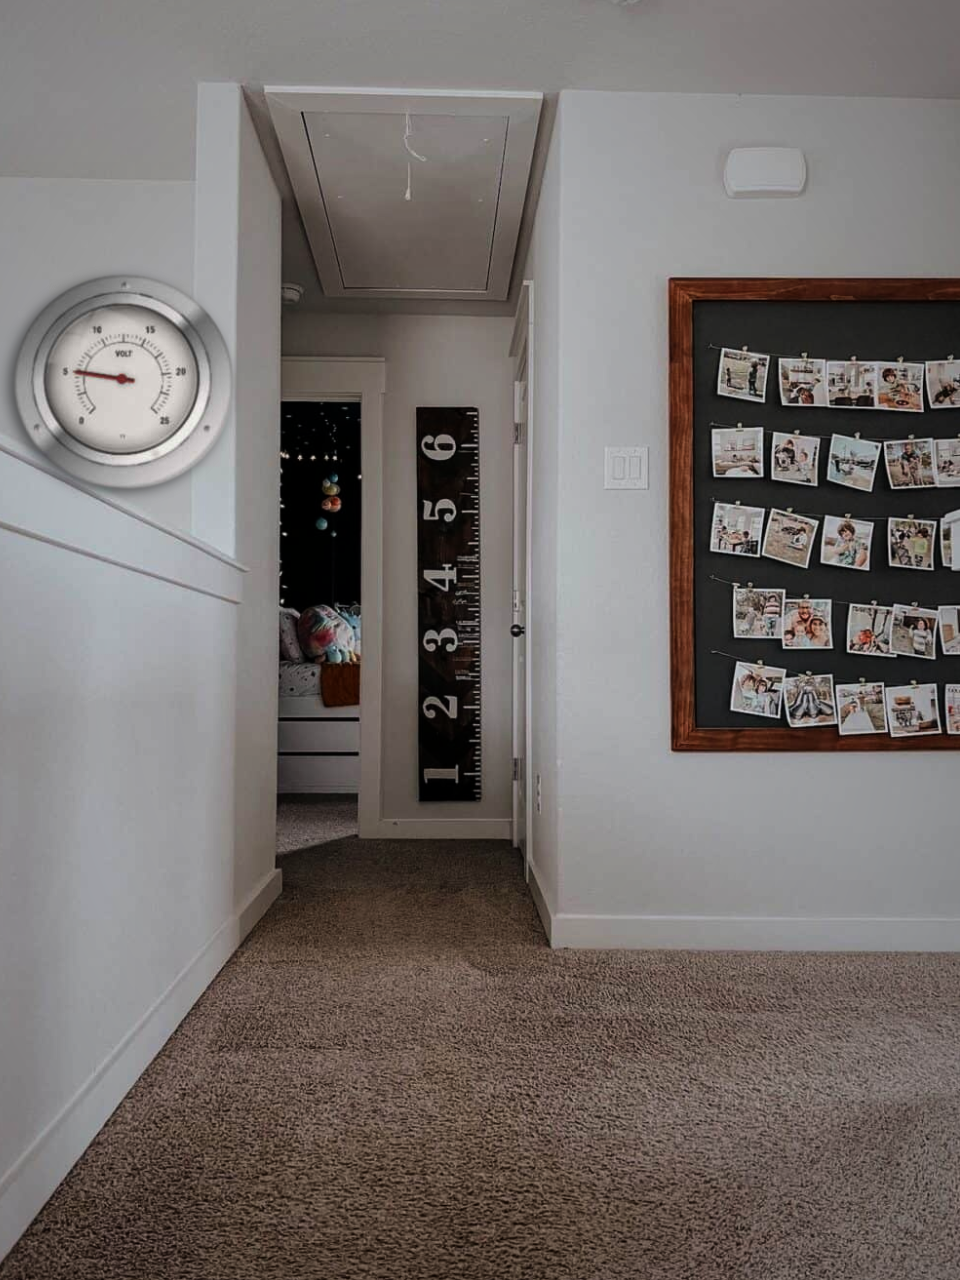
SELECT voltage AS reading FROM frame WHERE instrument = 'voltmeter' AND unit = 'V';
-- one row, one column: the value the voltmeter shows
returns 5 V
